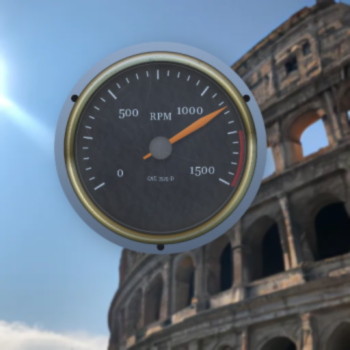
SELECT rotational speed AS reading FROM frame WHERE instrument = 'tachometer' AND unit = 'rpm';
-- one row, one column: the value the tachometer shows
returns 1125 rpm
